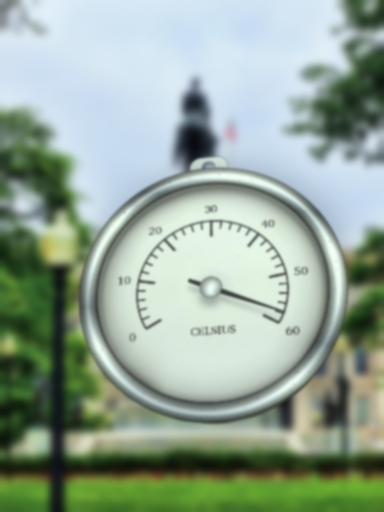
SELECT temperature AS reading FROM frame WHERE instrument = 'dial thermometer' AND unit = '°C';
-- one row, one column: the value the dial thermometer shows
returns 58 °C
